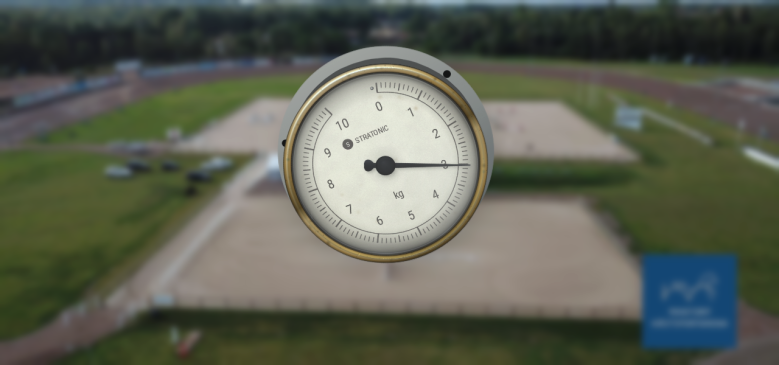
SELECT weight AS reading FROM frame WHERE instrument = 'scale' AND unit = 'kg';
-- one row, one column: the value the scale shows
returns 3 kg
